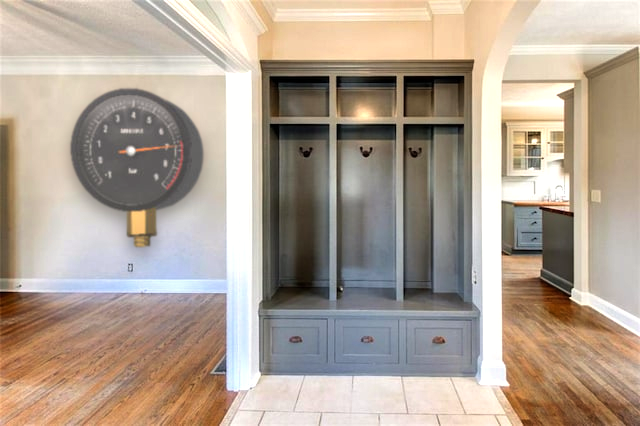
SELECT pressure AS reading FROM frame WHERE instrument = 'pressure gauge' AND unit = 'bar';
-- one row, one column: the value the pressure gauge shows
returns 7 bar
